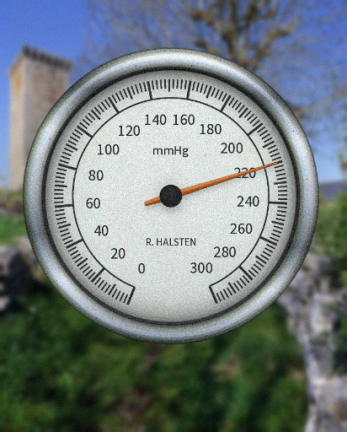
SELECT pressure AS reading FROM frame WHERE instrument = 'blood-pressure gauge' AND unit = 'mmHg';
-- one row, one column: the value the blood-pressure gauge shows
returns 220 mmHg
